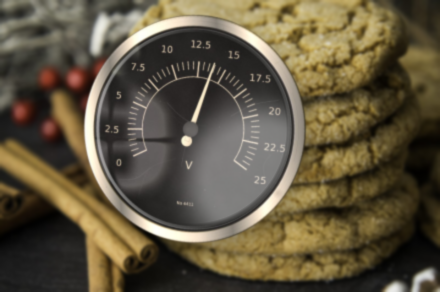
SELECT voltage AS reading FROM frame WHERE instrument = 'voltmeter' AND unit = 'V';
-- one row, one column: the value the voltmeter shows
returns 14 V
